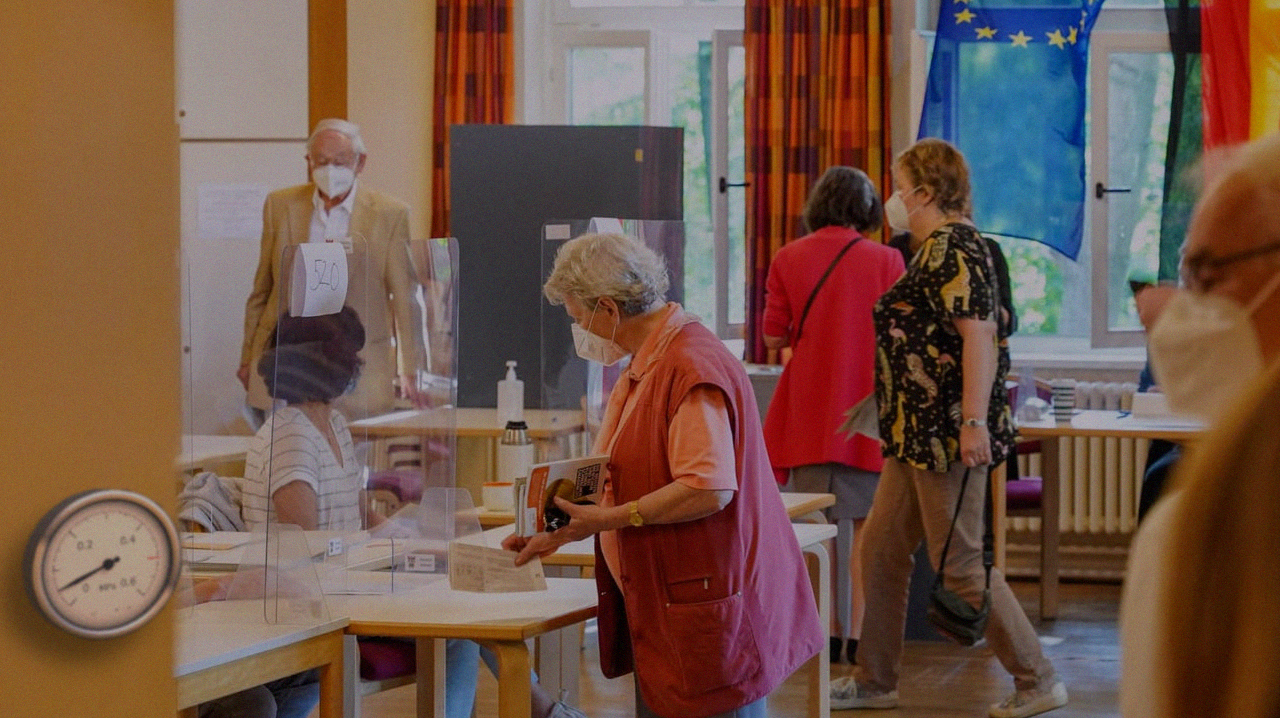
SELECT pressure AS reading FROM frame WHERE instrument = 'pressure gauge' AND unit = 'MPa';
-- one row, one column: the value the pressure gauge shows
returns 0.05 MPa
